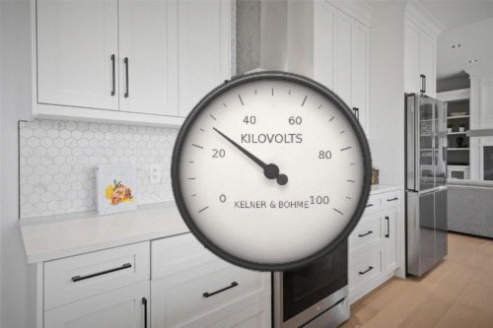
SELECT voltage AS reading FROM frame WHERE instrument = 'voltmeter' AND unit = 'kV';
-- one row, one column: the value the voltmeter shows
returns 27.5 kV
